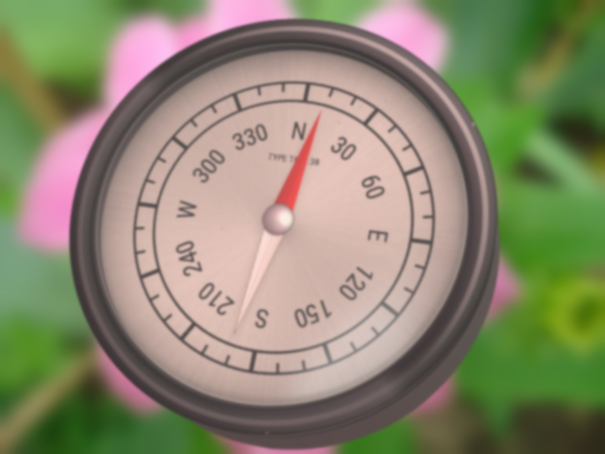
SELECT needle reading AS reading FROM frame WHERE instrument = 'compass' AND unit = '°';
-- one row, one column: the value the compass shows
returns 10 °
